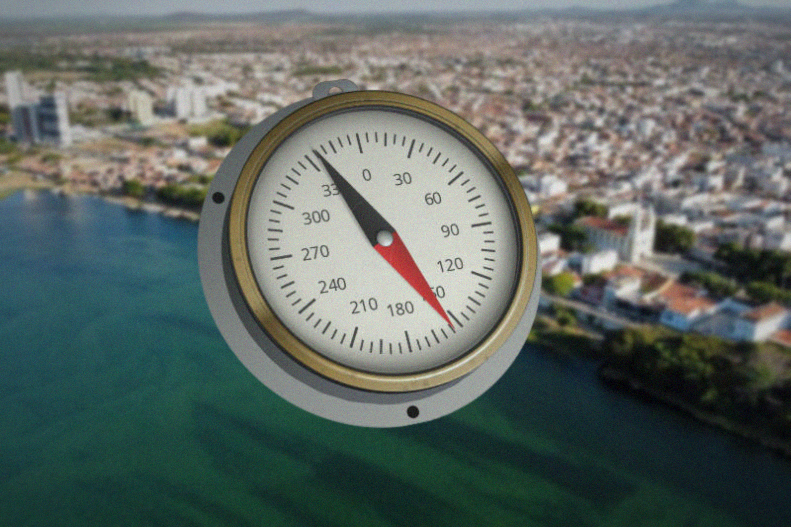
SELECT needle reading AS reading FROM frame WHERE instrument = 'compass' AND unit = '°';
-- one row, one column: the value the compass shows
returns 155 °
